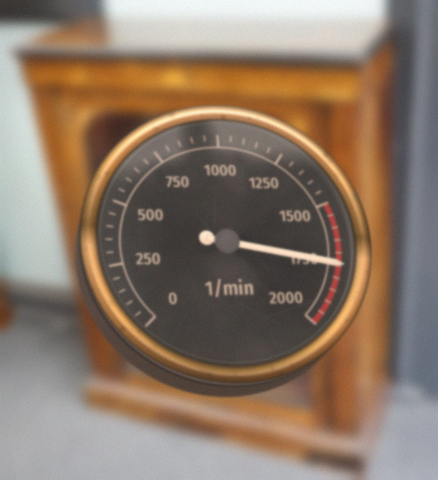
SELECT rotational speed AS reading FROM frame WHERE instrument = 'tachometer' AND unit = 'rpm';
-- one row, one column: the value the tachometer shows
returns 1750 rpm
